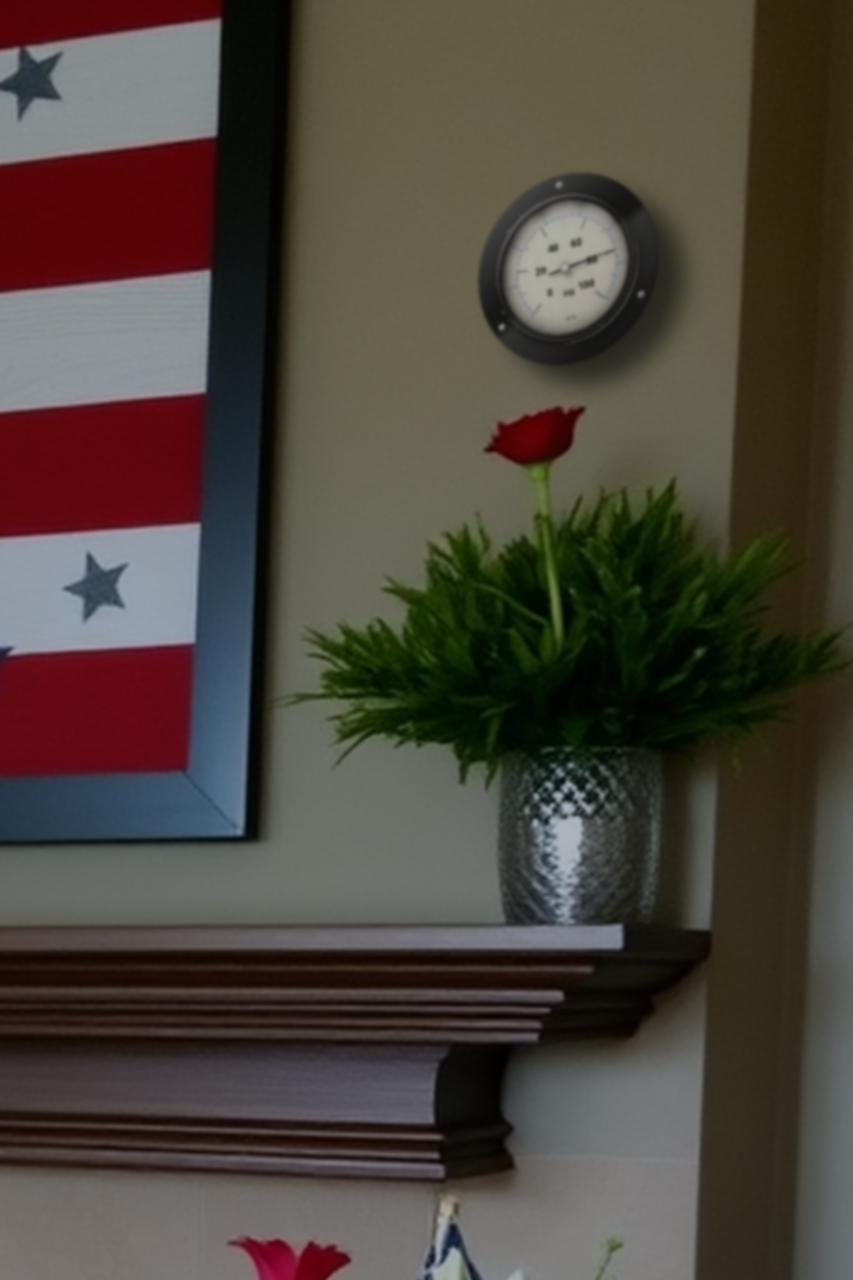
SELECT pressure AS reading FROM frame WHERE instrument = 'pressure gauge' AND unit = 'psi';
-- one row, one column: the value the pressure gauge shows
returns 80 psi
